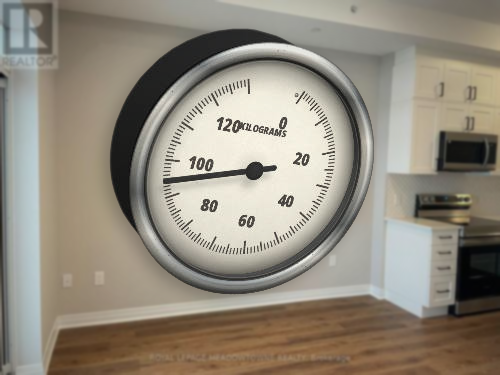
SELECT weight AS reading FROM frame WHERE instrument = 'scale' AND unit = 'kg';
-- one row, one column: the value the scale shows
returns 95 kg
